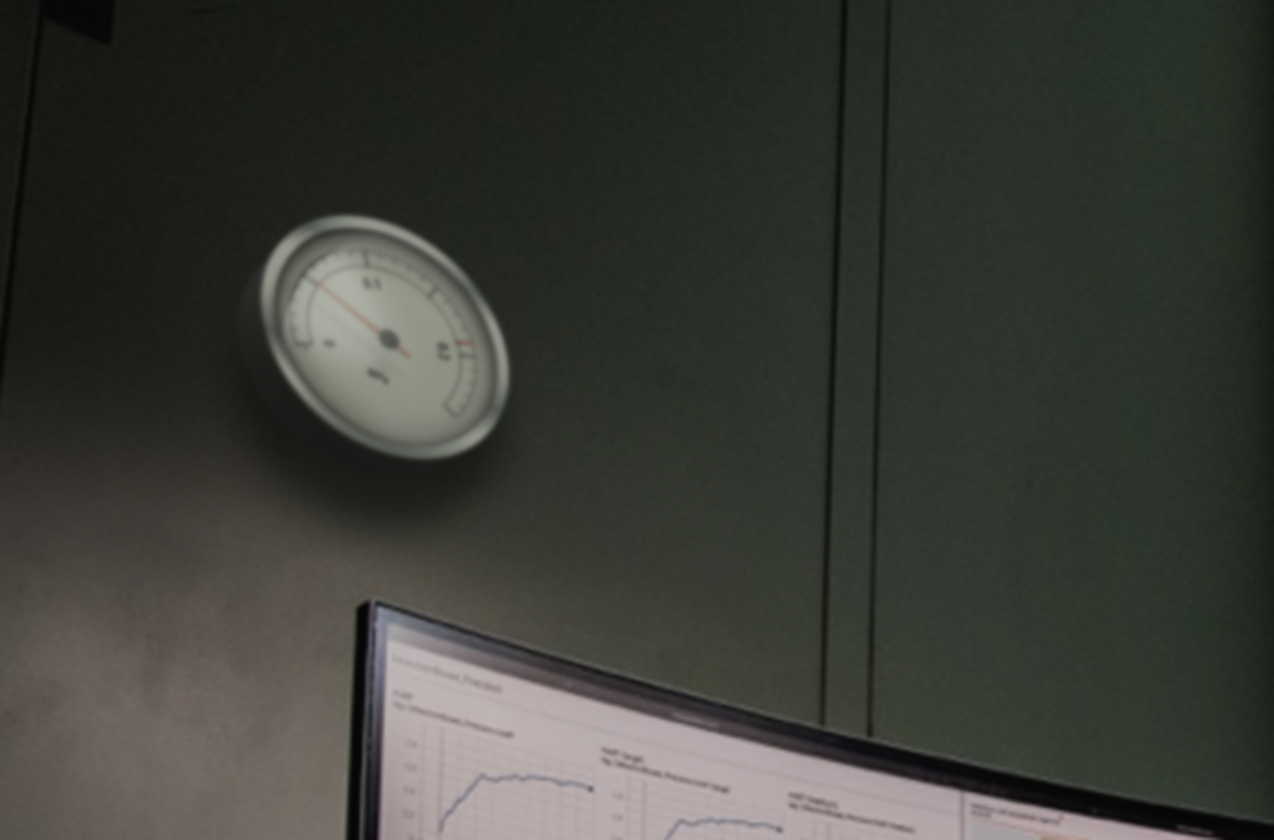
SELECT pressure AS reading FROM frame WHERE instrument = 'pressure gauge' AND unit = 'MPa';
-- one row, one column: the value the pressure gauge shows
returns 0.05 MPa
